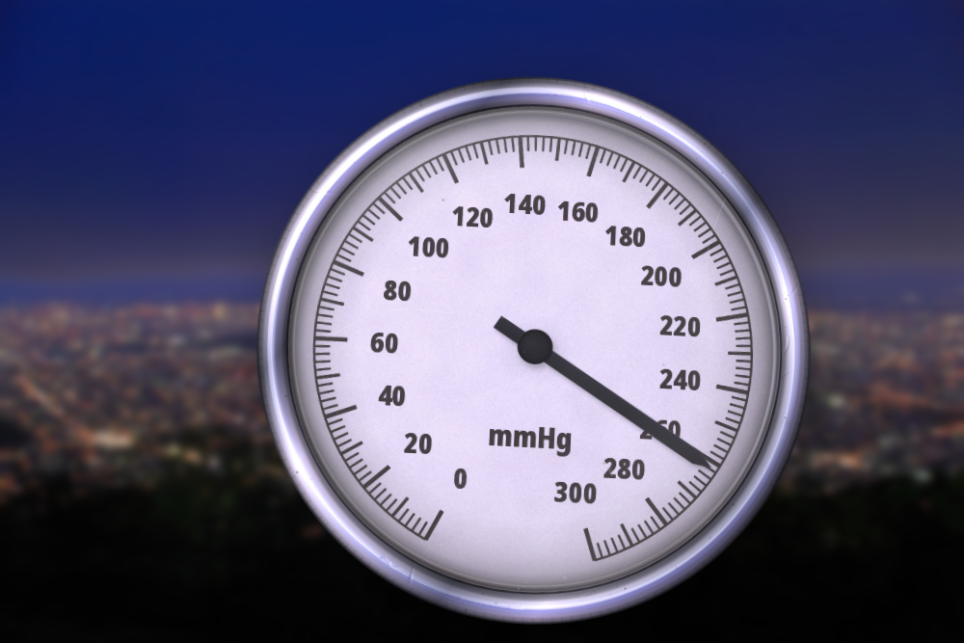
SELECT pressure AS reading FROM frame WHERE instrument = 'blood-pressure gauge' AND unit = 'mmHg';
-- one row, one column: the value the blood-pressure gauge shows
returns 262 mmHg
